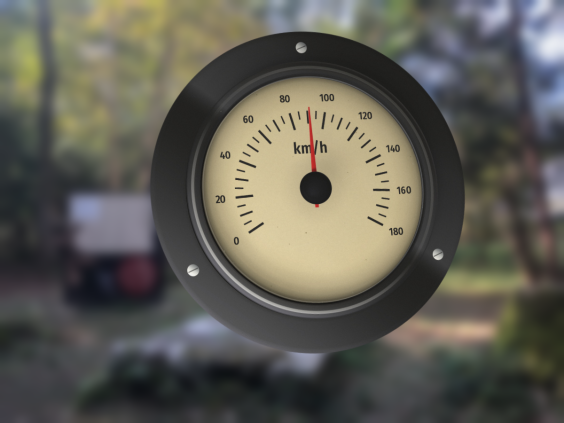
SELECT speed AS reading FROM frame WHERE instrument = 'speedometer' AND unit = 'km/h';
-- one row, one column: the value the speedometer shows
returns 90 km/h
